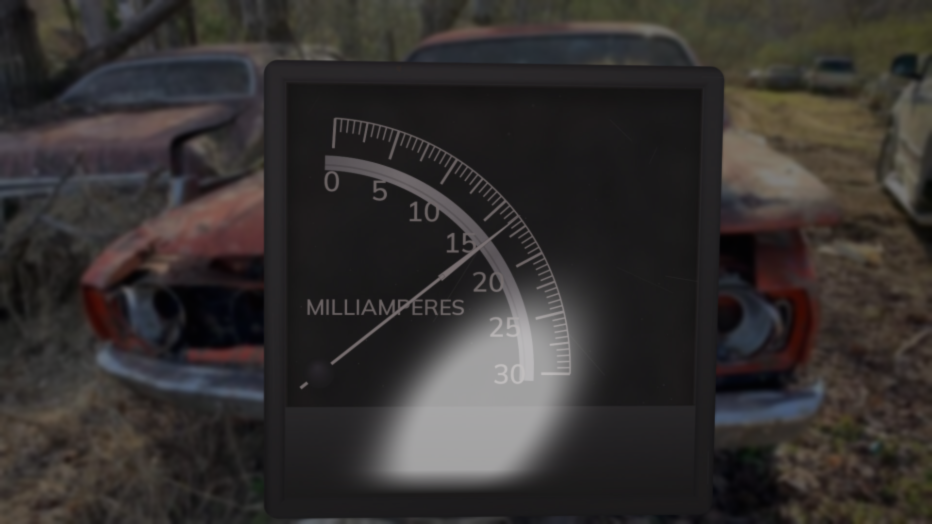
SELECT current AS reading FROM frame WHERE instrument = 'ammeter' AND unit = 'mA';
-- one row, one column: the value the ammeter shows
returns 16.5 mA
